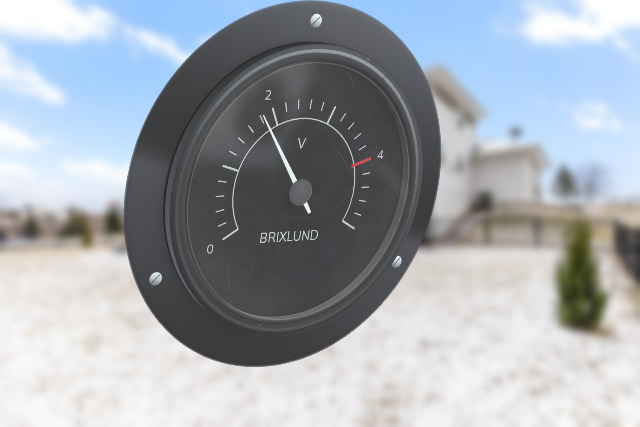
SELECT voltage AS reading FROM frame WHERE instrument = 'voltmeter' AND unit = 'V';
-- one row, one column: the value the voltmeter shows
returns 1.8 V
